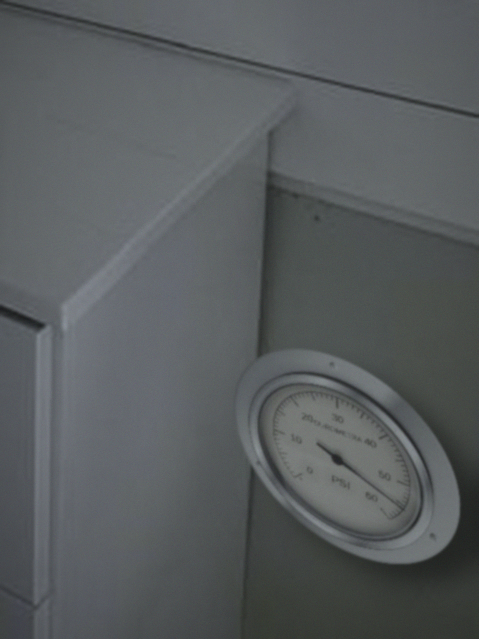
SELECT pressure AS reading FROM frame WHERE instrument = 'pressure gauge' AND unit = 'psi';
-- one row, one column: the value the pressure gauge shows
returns 55 psi
